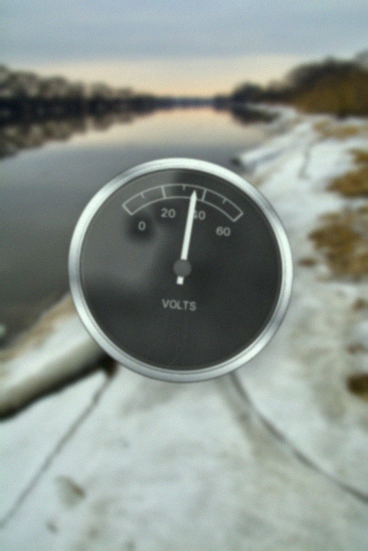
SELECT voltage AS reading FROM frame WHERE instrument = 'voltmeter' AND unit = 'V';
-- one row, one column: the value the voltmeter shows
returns 35 V
